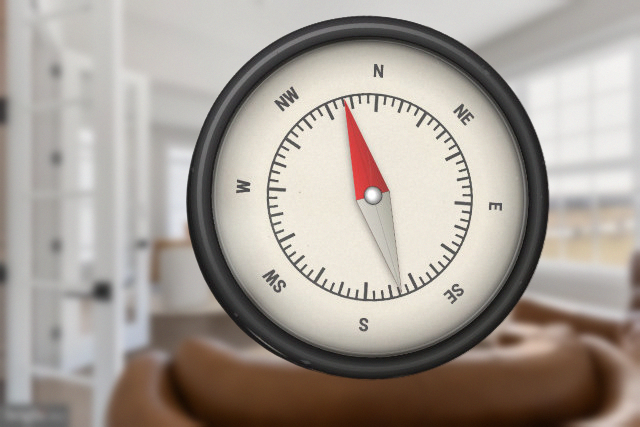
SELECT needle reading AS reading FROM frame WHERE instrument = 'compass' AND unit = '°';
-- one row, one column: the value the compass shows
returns 340 °
